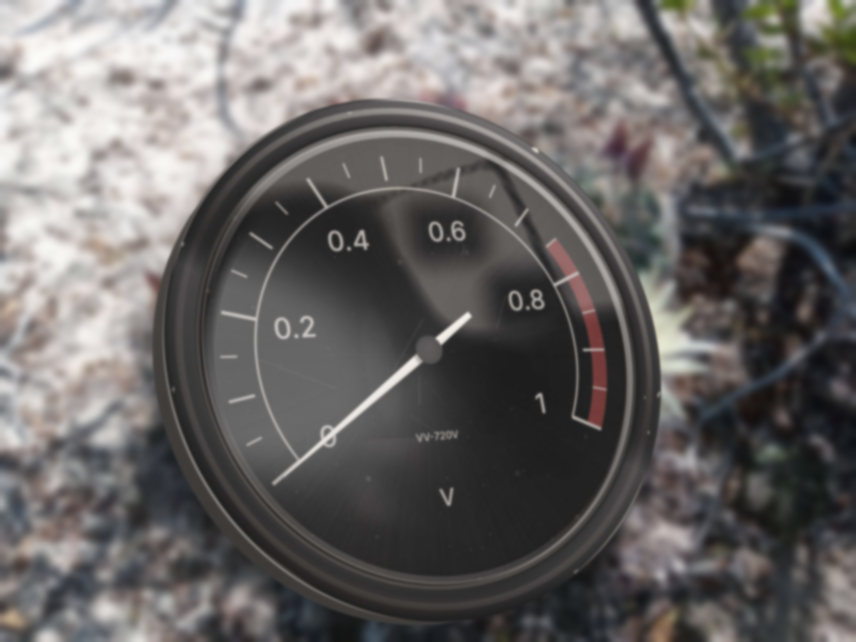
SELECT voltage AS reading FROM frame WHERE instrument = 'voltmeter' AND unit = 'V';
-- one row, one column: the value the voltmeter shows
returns 0 V
